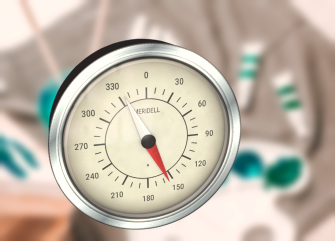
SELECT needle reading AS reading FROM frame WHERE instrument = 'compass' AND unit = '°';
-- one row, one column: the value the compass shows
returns 155 °
